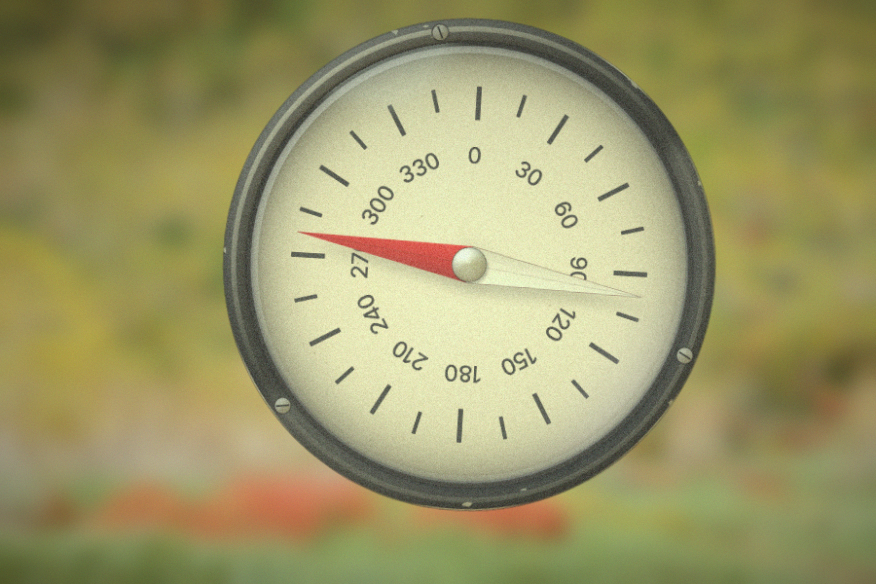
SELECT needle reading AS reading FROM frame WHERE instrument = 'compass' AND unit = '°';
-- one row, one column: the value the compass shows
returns 277.5 °
